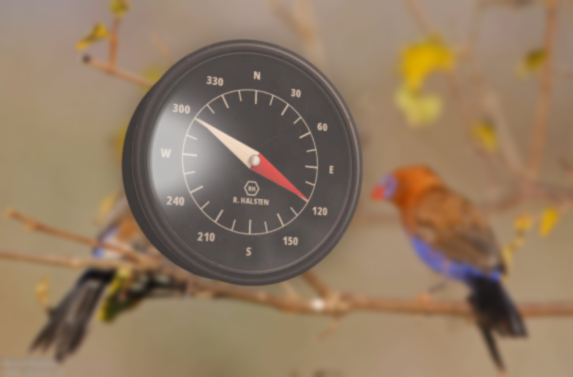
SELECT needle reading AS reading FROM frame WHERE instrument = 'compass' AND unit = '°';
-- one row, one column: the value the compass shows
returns 120 °
